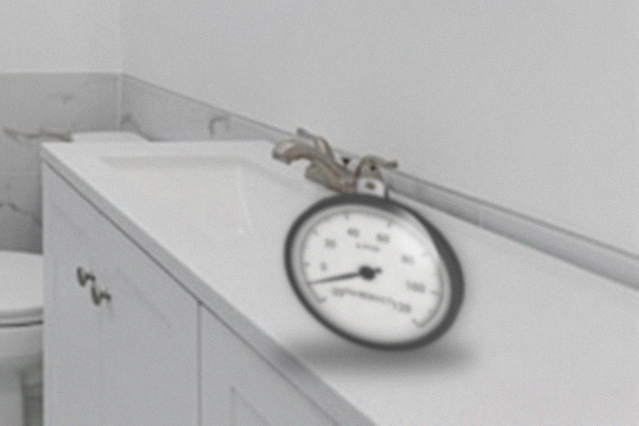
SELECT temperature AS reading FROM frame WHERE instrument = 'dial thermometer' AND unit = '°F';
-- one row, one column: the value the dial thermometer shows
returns -10 °F
